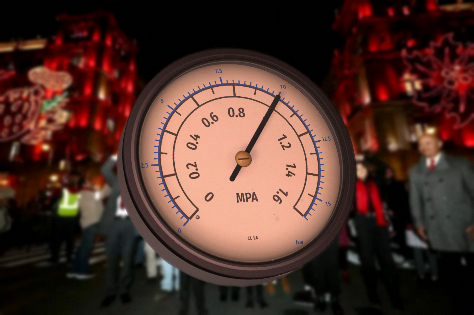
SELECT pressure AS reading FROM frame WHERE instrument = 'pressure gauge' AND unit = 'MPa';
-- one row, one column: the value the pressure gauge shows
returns 1 MPa
